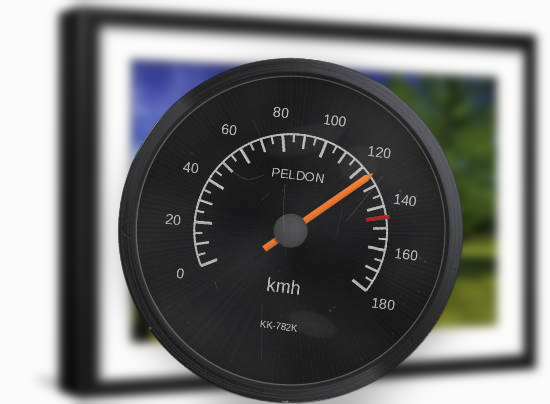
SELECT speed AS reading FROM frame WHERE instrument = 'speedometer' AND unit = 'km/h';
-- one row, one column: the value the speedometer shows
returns 125 km/h
